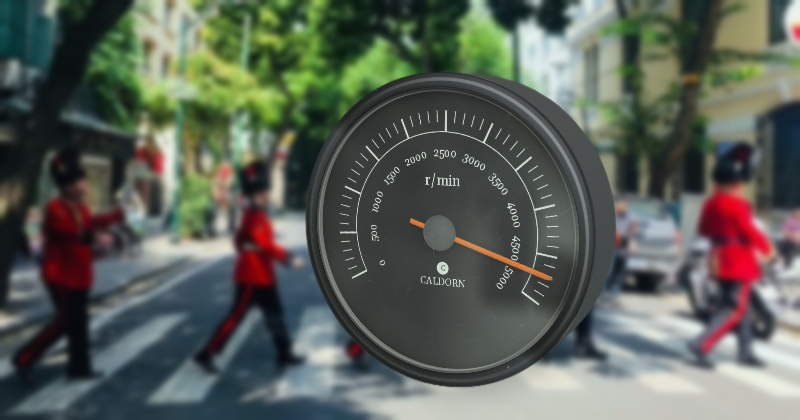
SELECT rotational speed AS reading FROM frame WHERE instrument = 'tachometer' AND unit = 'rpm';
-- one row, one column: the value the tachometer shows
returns 4700 rpm
